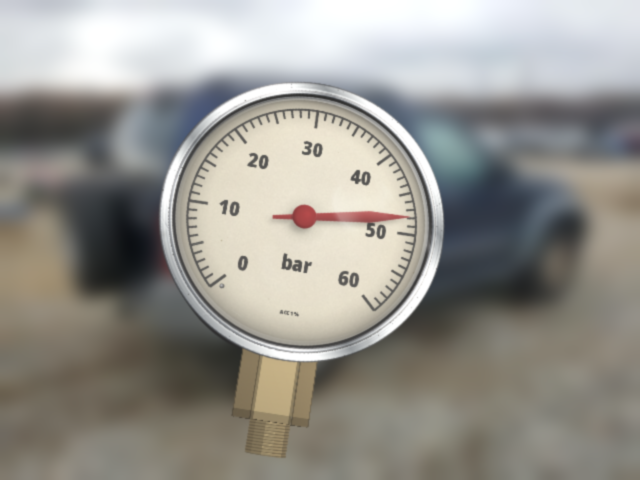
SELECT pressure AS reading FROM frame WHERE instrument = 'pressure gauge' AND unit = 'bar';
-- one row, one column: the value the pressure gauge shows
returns 48 bar
